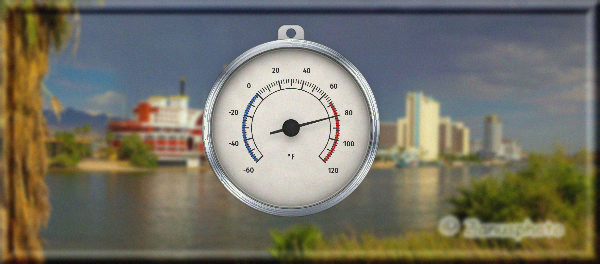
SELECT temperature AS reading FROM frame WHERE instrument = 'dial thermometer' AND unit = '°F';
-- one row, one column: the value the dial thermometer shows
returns 80 °F
